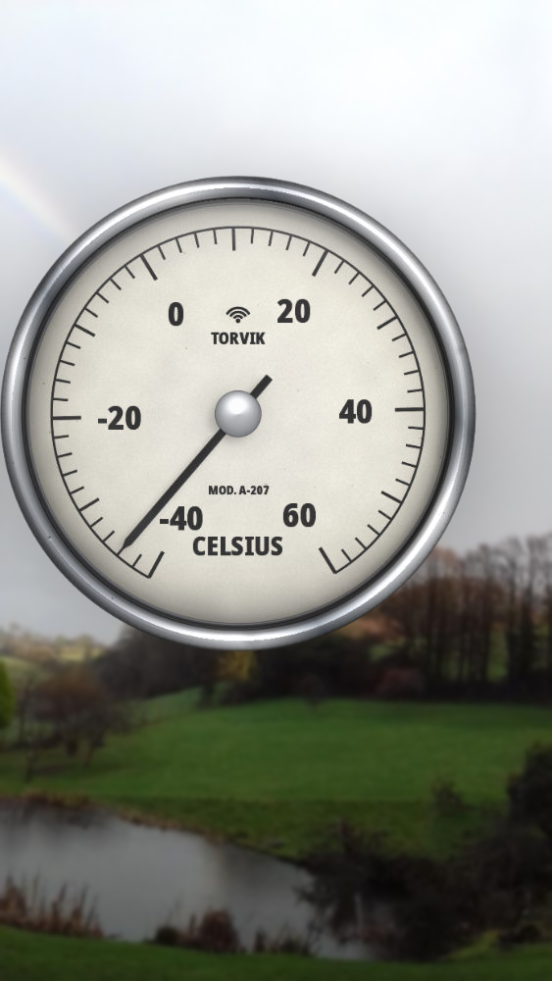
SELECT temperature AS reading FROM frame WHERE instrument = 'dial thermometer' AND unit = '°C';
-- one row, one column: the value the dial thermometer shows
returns -36 °C
